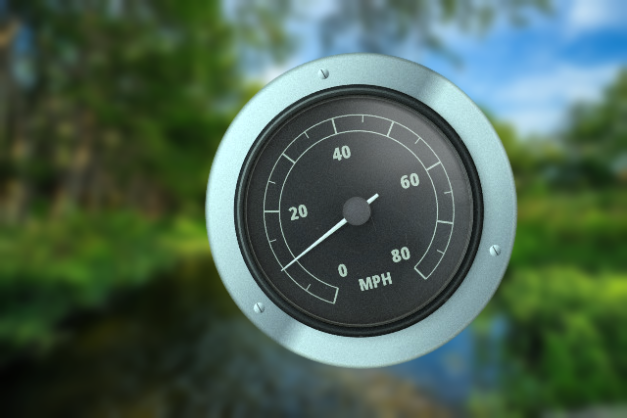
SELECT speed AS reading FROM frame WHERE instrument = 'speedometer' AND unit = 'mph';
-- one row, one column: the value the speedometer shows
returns 10 mph
